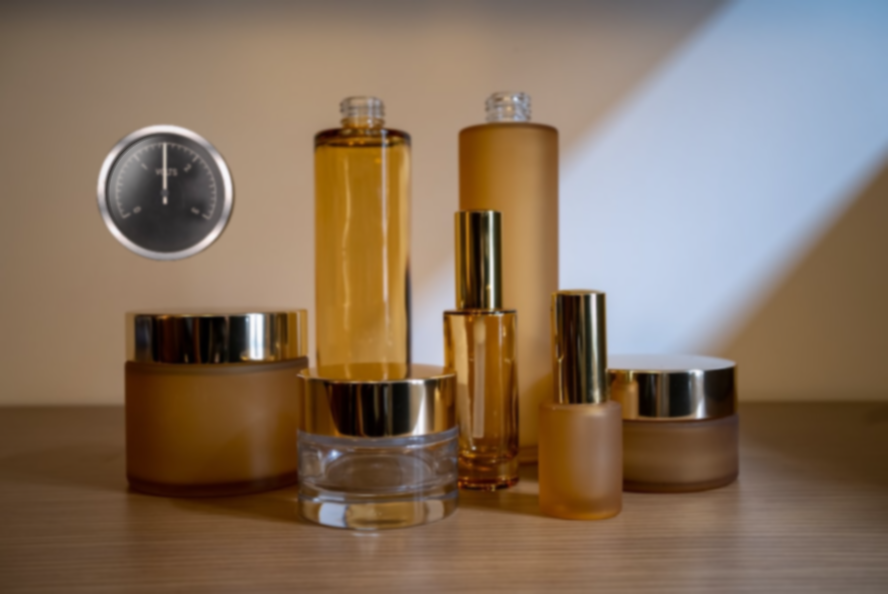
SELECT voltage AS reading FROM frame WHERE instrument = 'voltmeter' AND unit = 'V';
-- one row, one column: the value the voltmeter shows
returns 1.5 V
